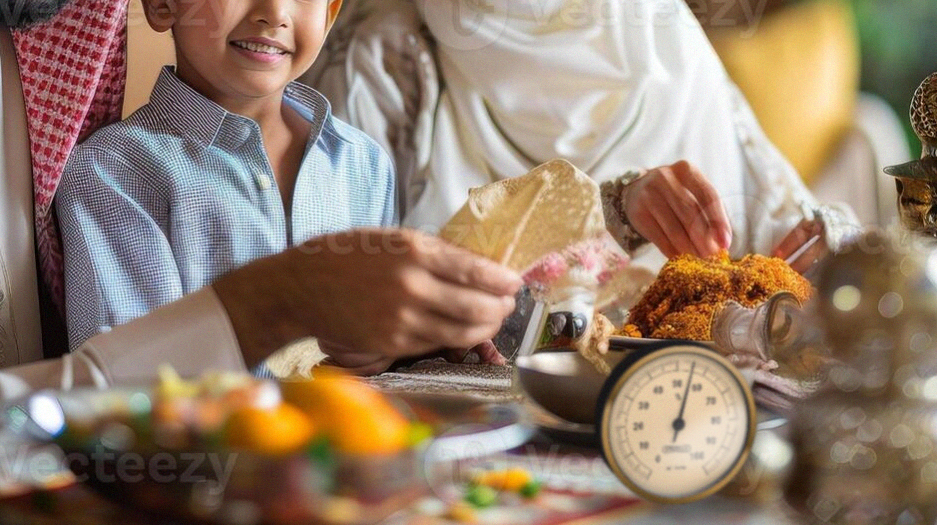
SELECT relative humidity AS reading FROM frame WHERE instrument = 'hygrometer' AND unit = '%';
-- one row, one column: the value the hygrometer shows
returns 55 %
